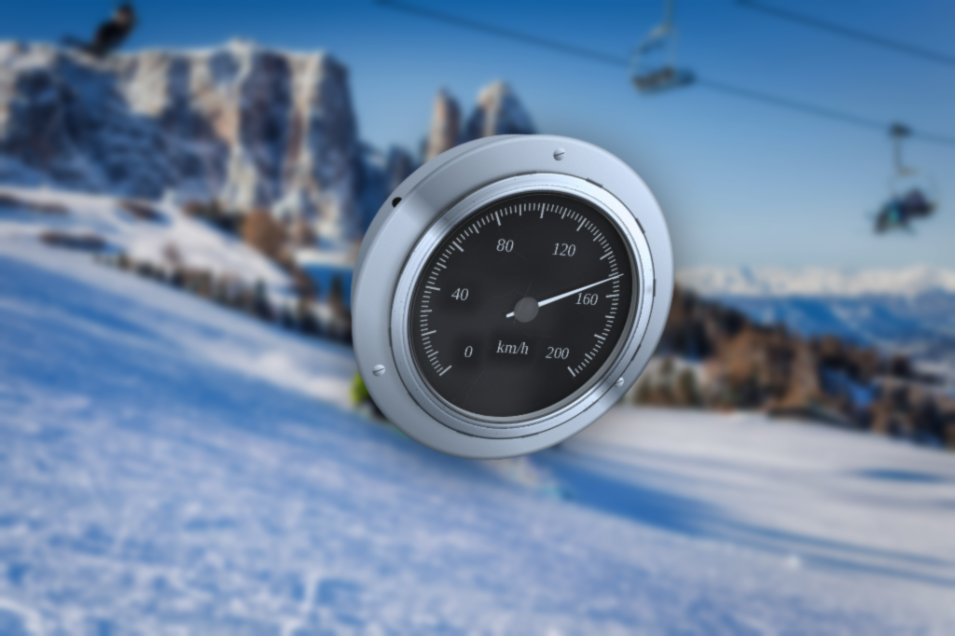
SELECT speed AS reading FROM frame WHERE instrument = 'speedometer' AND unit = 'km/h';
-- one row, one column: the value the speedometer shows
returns 150 km/h
